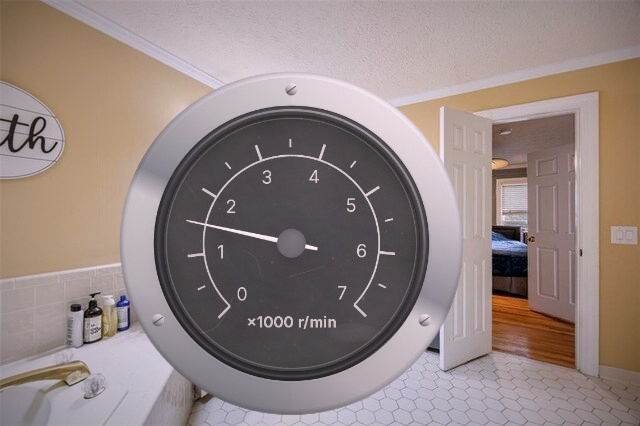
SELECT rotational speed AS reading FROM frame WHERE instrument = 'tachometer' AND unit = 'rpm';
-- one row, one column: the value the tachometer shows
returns 1500 rpm
